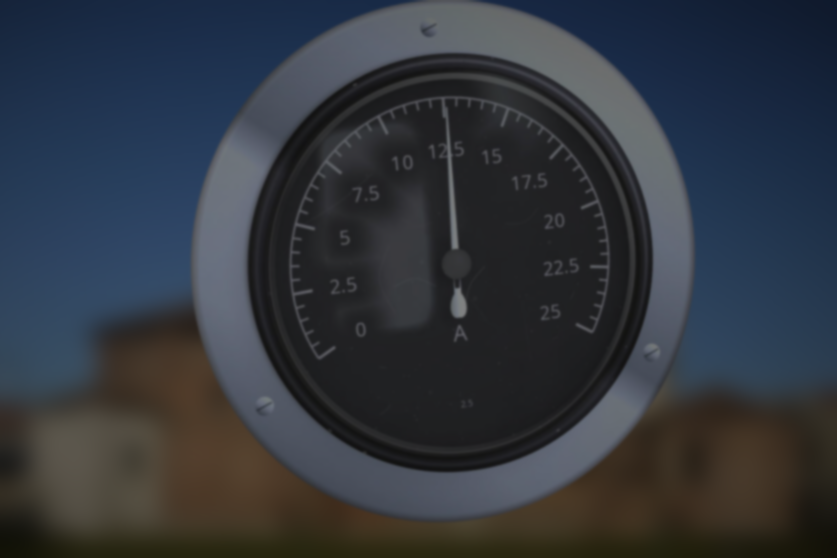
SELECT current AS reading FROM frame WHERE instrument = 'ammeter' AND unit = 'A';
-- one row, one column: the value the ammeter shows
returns 12.5 A
